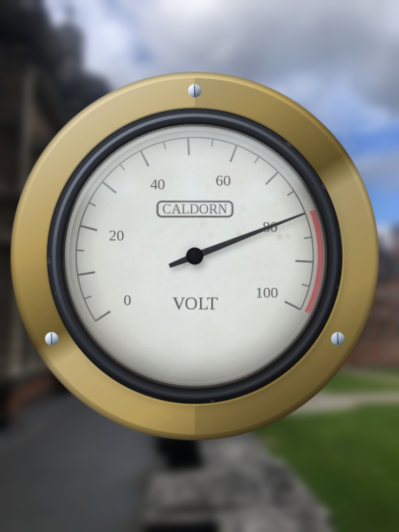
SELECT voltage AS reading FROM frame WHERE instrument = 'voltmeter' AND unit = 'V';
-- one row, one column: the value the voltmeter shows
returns 80 V
